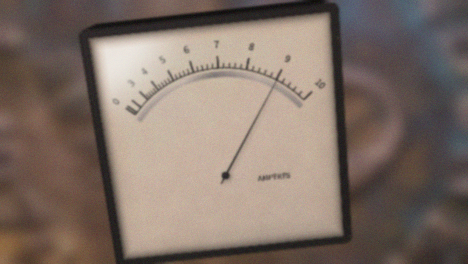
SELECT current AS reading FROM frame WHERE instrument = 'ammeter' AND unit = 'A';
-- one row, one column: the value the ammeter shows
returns 9 A
